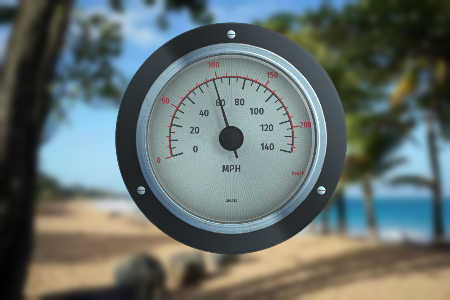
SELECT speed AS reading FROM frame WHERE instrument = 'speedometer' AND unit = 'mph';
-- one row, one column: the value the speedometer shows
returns 60 mph
